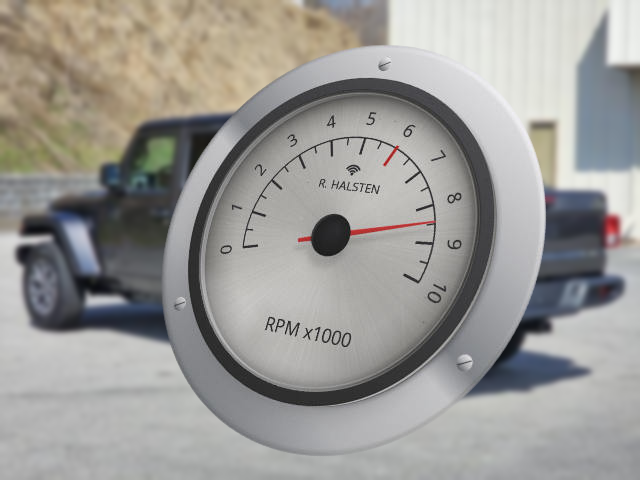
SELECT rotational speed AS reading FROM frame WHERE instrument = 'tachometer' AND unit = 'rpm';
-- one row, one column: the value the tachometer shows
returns 8500 rpm
